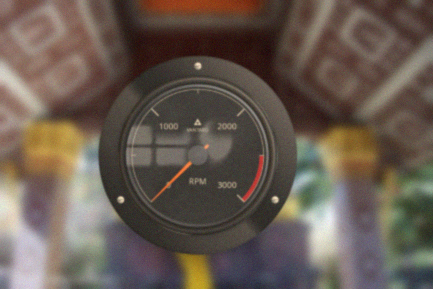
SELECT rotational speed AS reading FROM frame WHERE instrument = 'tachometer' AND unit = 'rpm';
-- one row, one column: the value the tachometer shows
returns 0 rpm
